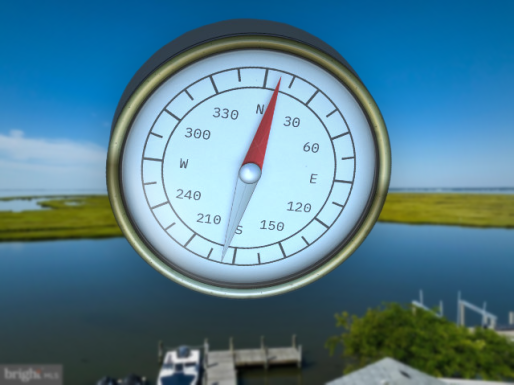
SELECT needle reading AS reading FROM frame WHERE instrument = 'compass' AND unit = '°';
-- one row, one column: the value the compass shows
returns 7.5 °
